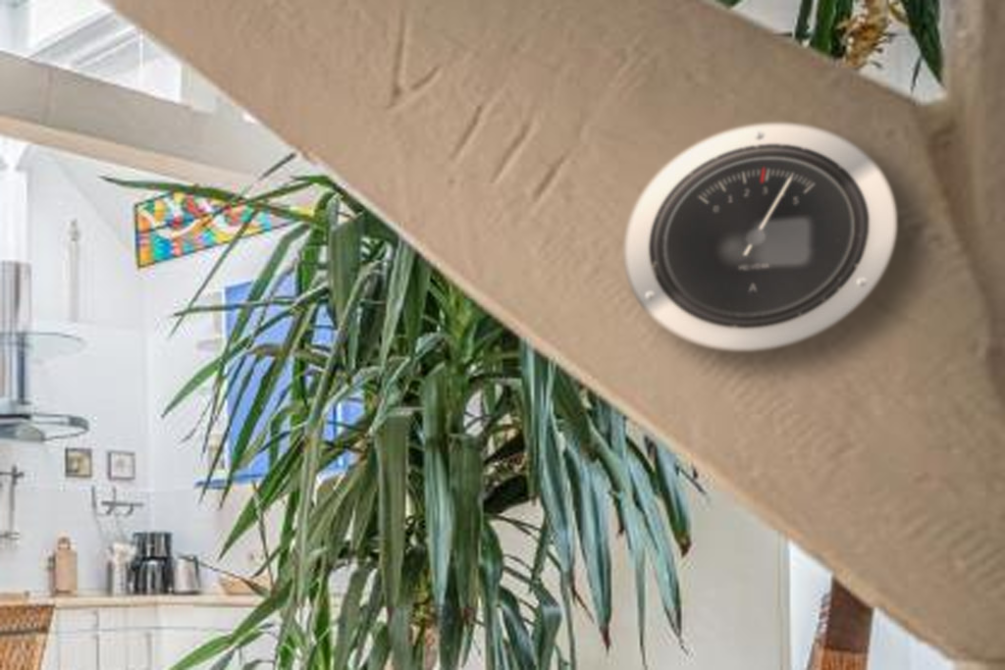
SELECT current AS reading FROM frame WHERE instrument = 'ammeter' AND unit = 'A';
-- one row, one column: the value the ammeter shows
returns 4 A
